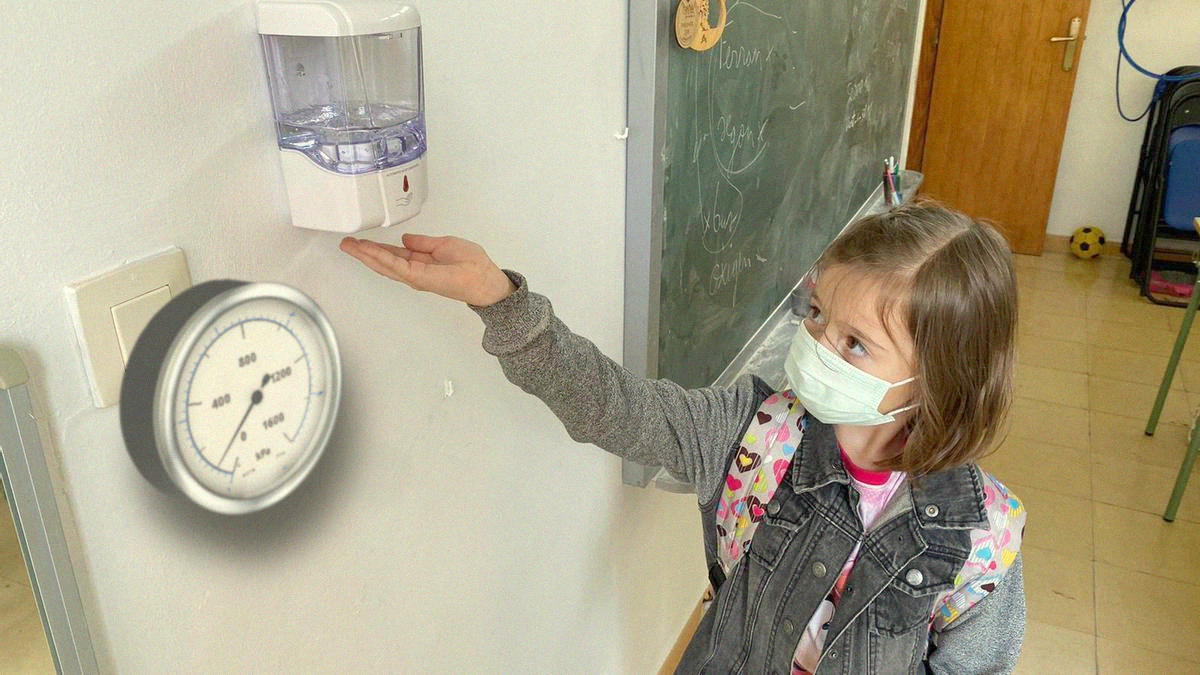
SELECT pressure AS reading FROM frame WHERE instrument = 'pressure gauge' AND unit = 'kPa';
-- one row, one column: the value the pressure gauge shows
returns 100 kPa
